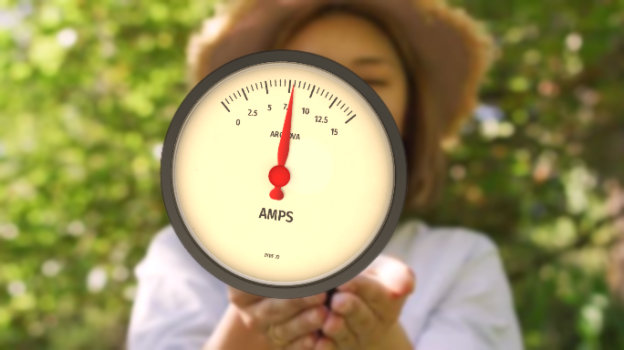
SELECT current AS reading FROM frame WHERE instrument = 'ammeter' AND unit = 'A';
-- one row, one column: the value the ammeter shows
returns 8 A
